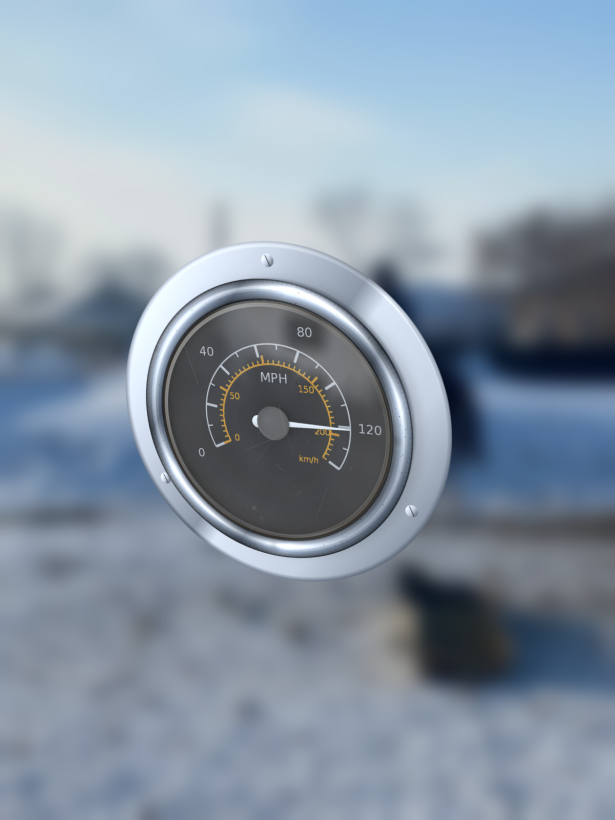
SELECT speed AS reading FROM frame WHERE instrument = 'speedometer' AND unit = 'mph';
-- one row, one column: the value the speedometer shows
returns 120 mph
